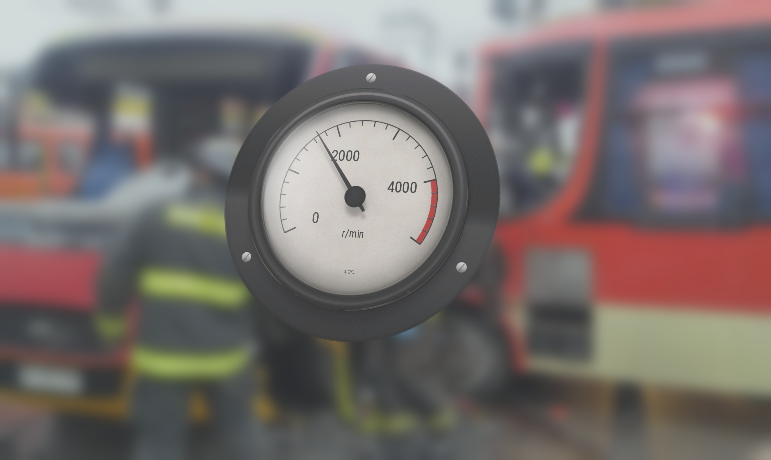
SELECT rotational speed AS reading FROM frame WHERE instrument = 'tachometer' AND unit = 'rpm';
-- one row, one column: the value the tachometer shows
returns 1700 rpm
